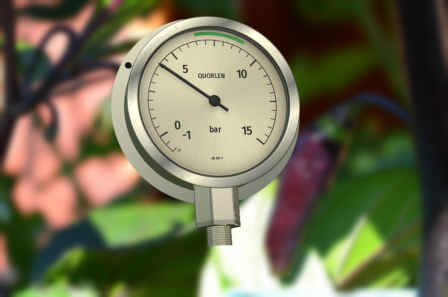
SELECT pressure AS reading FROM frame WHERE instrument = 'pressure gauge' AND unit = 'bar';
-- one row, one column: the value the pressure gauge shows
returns 4 bar
